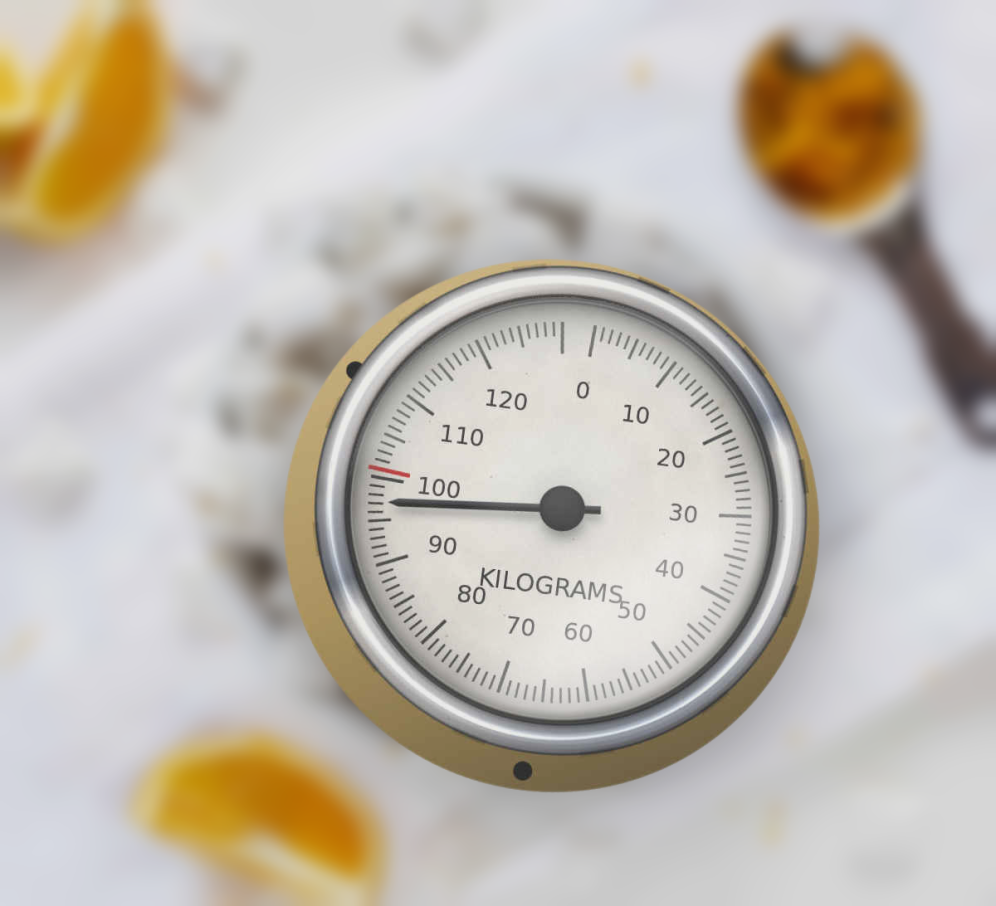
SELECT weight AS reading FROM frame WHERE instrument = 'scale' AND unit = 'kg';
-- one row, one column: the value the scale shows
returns 97 kg
